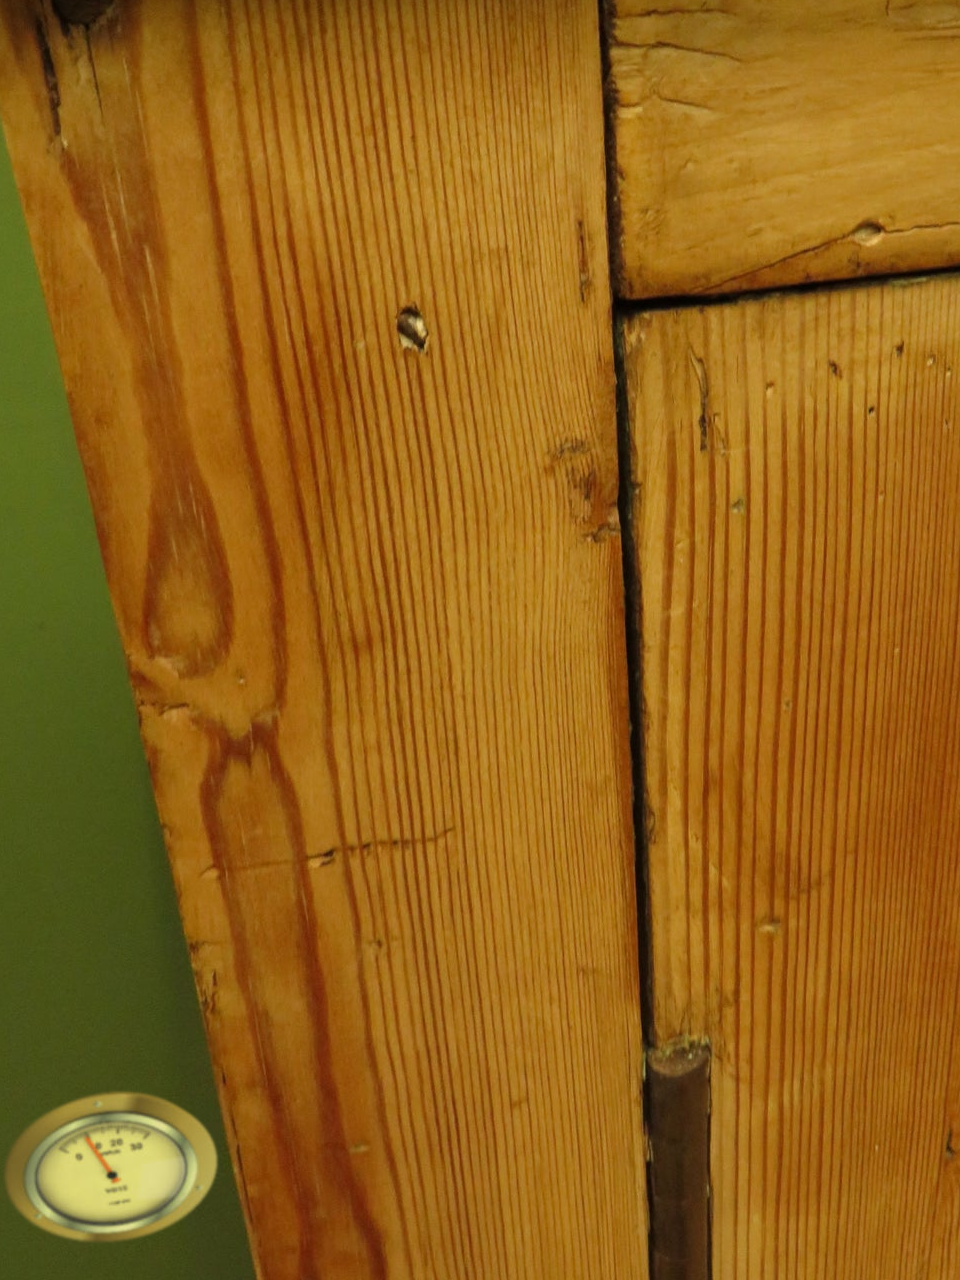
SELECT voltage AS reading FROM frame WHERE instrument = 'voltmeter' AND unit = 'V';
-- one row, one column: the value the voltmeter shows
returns 10 V
